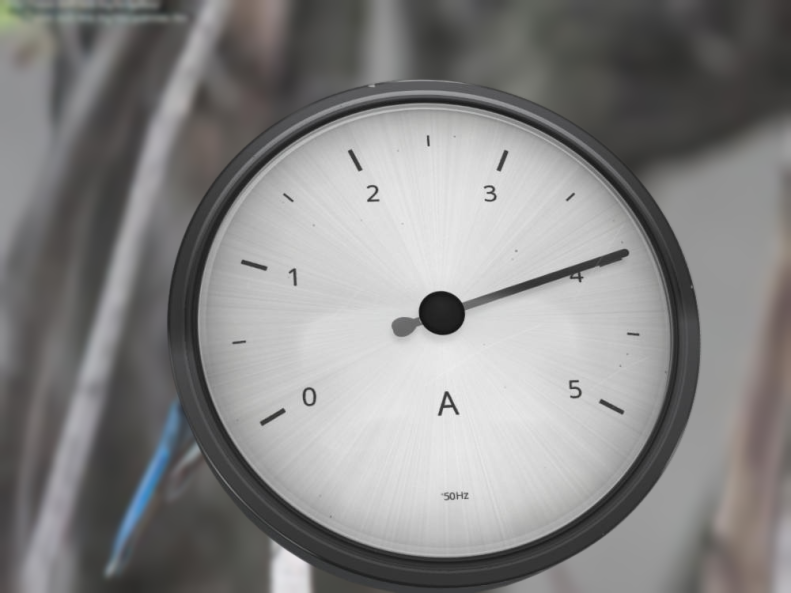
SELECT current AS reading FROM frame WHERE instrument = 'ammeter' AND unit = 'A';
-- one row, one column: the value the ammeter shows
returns 4 A
